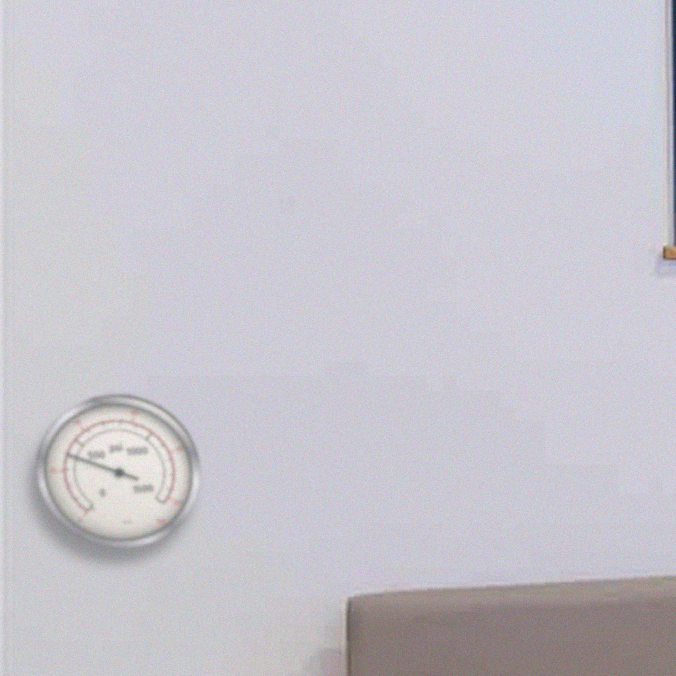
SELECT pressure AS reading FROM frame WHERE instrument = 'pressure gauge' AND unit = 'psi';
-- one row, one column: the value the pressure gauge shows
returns 400 psi
